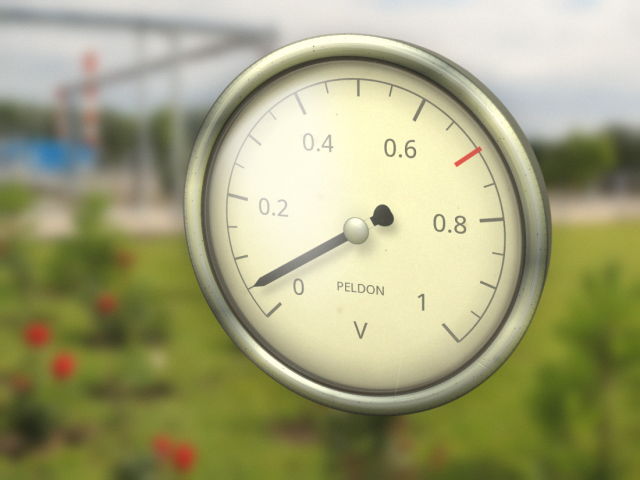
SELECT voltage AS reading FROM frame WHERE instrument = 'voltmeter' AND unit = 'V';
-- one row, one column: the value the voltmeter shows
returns 0.05 V
